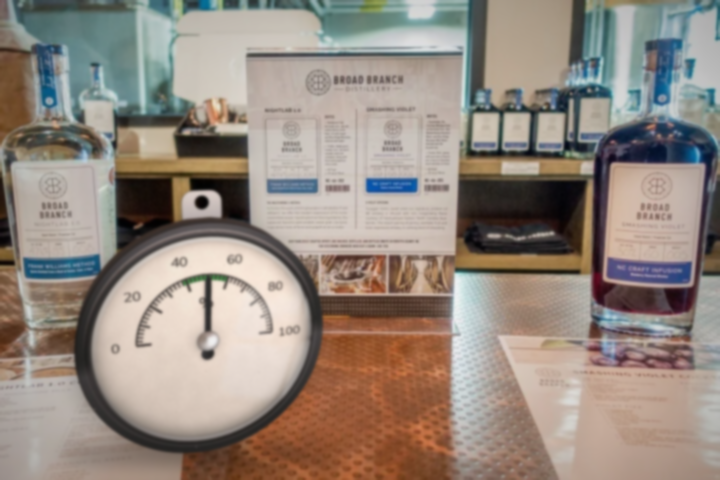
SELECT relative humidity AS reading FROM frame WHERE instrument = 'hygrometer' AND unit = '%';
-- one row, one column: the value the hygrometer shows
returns 50 %
